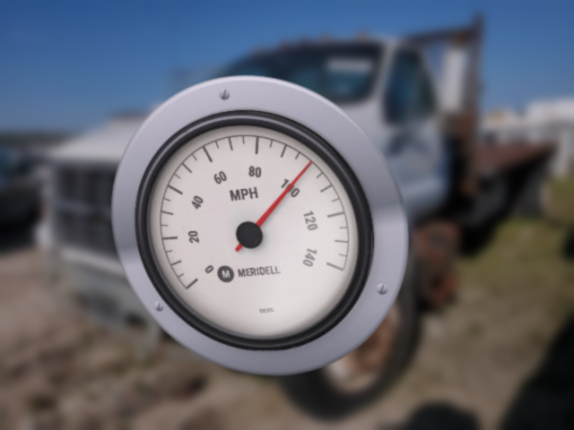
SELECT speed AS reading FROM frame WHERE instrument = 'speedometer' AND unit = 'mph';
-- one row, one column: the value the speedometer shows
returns 100 mph
